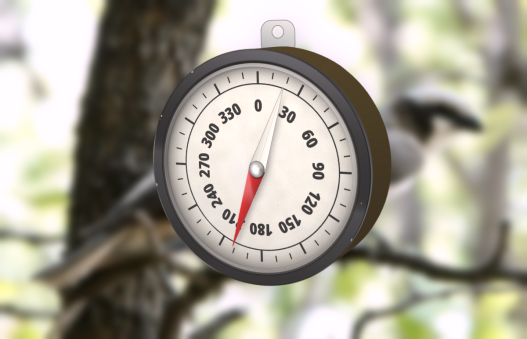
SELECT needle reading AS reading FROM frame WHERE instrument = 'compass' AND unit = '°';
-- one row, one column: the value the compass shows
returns 200 °
